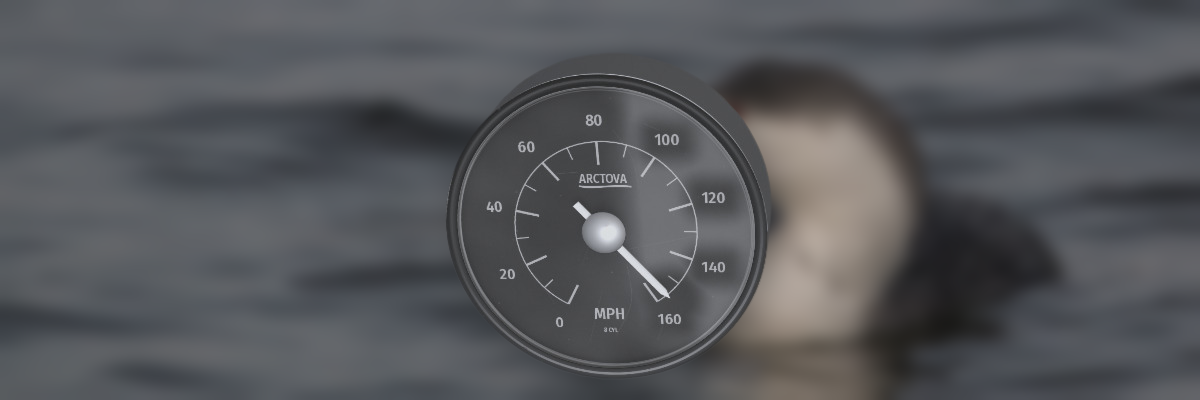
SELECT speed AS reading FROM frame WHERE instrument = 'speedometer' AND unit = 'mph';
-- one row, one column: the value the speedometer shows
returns 155 mph
